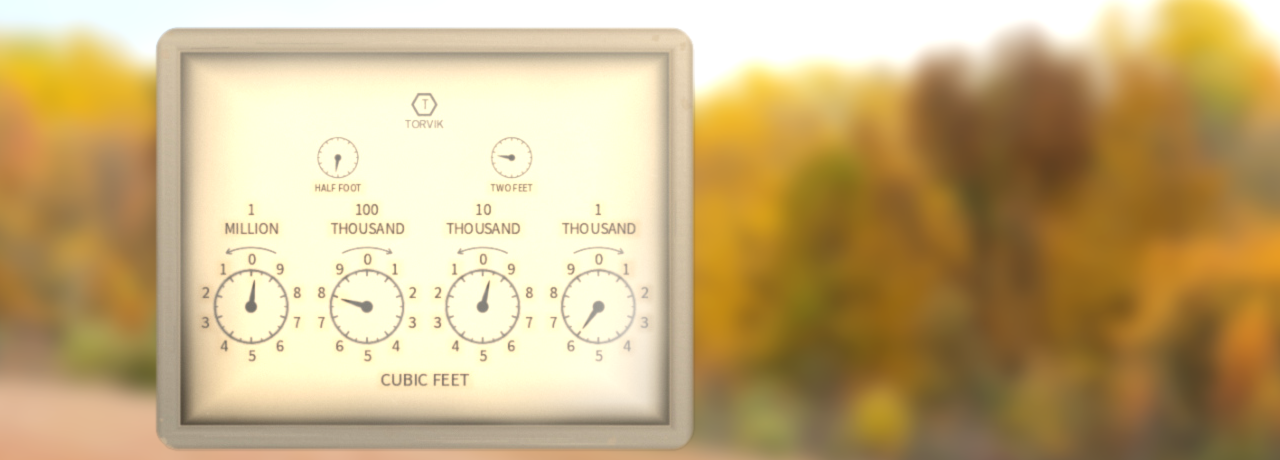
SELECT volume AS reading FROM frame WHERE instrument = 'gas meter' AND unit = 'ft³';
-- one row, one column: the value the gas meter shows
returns 979600 ft³
